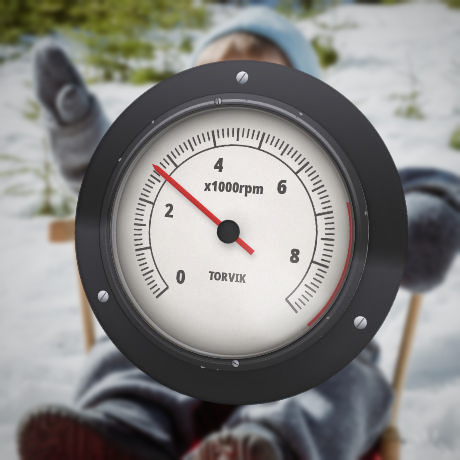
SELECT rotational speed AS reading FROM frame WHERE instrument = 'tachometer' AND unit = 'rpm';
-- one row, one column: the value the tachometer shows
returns 2700 rpm
